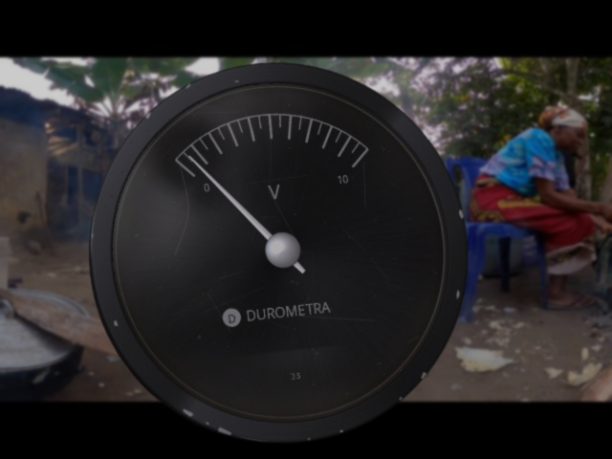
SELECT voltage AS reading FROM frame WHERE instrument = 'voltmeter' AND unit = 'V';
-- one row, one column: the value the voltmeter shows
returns 0.5 V
